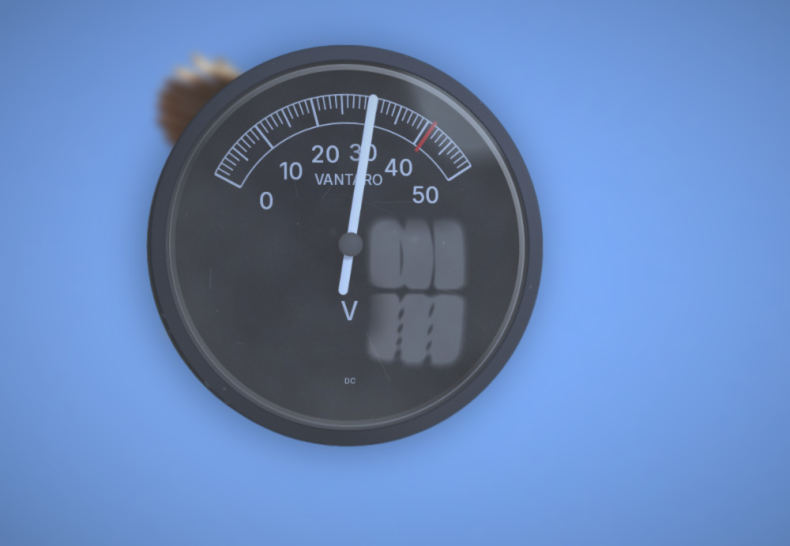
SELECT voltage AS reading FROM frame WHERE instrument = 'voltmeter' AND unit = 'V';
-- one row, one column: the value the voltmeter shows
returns 30 V
